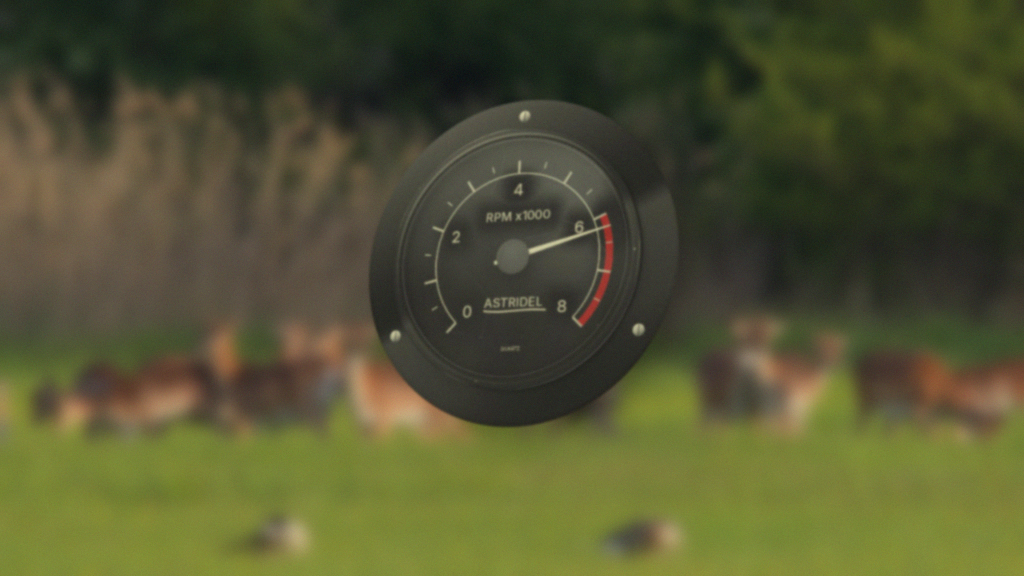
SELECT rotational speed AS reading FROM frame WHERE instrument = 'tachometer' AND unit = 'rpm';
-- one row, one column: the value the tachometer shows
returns 6250 rpm
